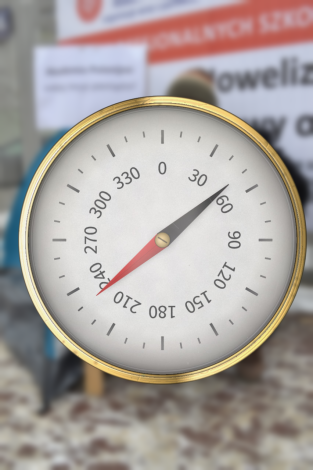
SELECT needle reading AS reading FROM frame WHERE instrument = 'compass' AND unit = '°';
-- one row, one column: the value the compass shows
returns 230 °
